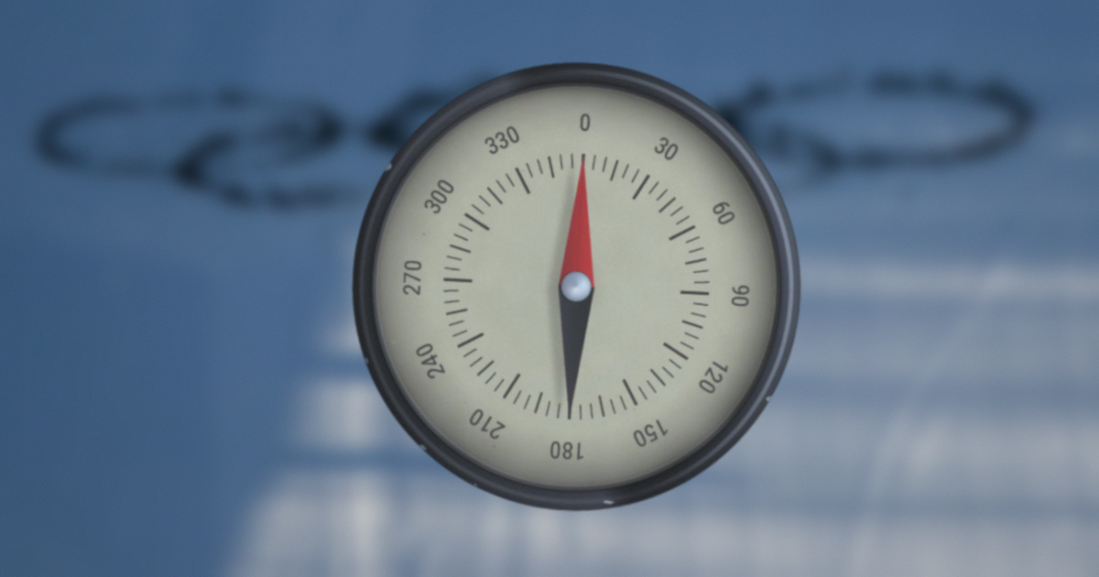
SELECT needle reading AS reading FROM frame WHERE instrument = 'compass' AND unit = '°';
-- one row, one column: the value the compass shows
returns 0 °
